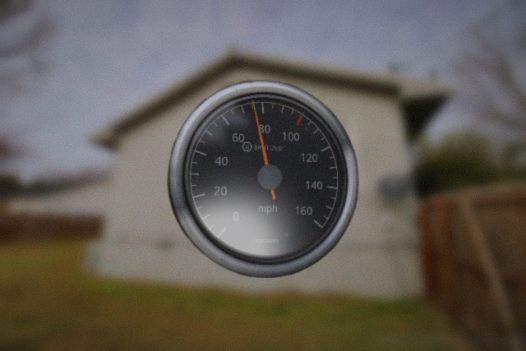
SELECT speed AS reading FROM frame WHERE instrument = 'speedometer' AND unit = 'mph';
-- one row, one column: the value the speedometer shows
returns 75 mph
